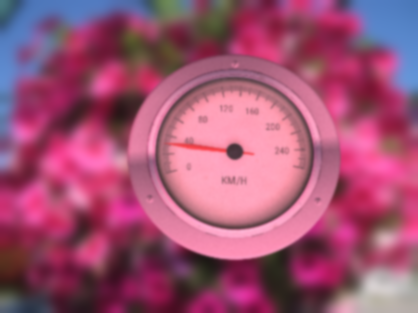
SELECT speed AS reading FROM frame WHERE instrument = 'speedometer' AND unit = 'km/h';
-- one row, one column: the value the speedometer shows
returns 30 km/h
